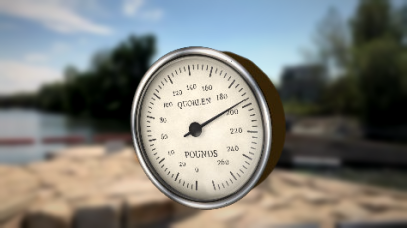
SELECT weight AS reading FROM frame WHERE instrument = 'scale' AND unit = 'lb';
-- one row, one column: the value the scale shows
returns 196 lb
